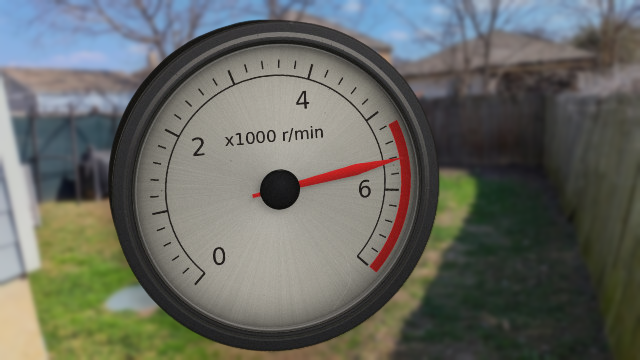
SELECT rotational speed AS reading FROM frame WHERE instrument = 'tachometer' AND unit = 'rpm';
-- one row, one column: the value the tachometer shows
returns 5600 rpm
